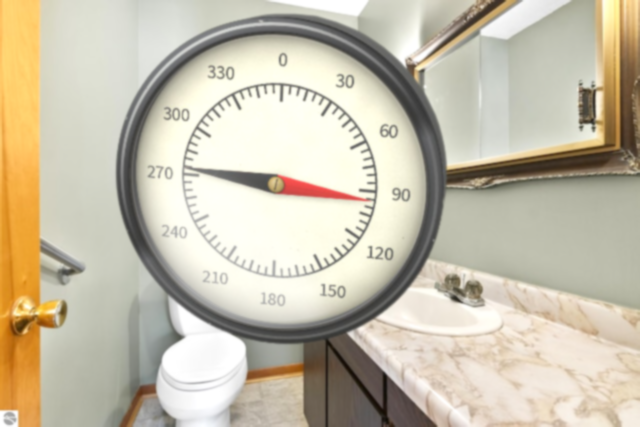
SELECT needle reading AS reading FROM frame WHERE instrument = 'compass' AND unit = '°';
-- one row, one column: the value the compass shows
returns 95 °
